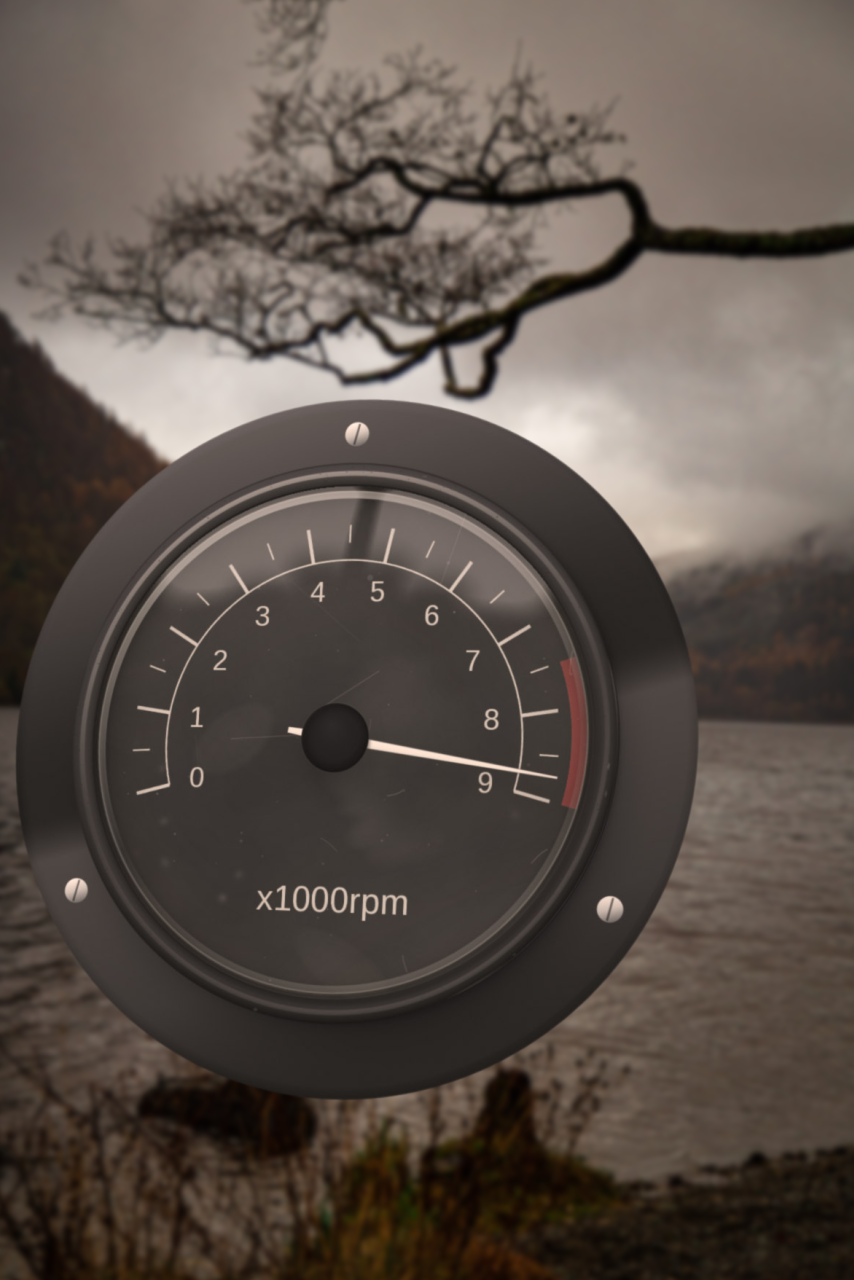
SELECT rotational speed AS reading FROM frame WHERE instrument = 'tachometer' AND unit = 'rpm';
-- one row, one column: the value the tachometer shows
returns 8750 rpm
